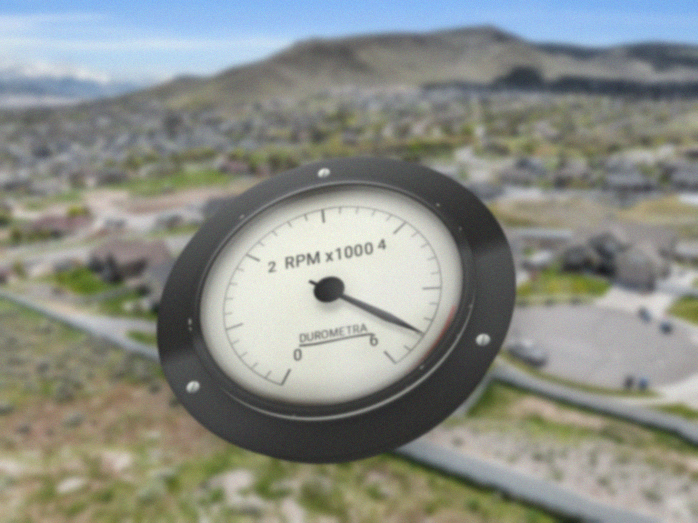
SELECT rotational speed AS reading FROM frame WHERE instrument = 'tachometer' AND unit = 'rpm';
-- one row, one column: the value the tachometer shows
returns 5600 rpm
